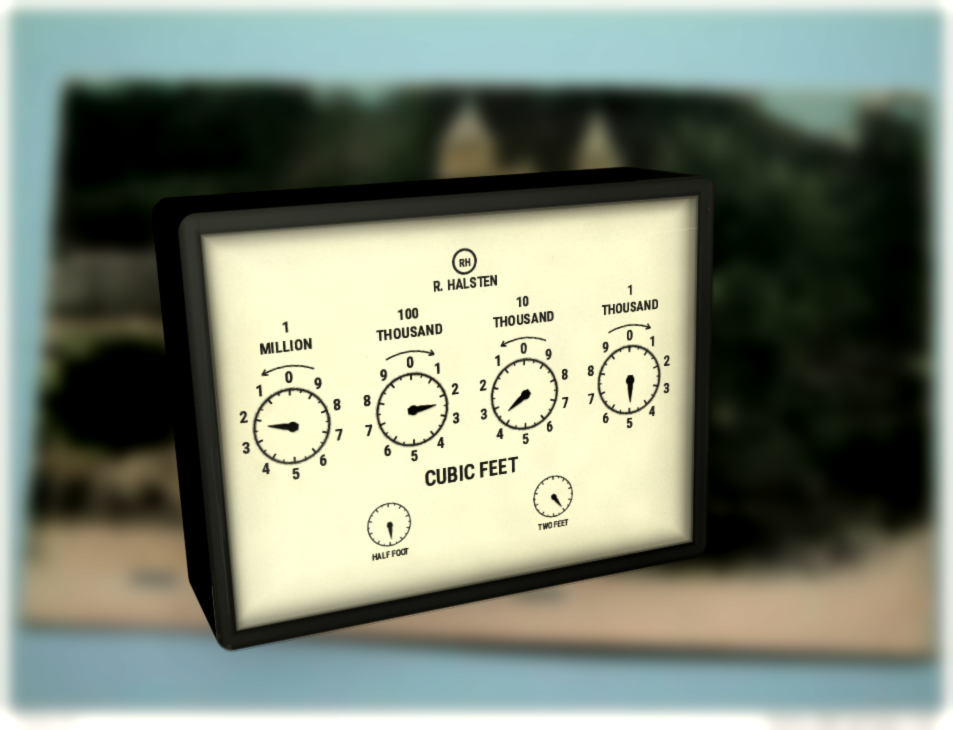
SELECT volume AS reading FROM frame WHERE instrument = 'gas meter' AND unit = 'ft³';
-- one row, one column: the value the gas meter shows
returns 223500 ft³
